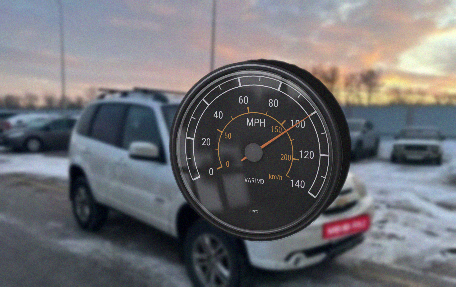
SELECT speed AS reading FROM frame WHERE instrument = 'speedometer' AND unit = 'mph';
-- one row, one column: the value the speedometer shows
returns 100 mph
